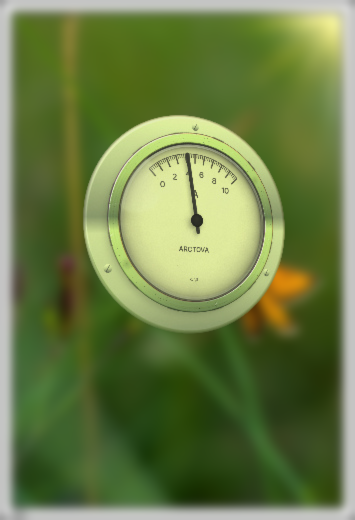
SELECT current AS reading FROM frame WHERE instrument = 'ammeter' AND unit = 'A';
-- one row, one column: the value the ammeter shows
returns 4 A
